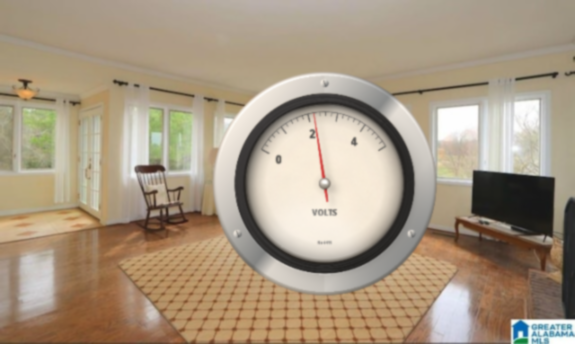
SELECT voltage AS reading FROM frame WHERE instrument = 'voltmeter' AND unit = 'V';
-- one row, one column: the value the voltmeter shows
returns 2.2 V
